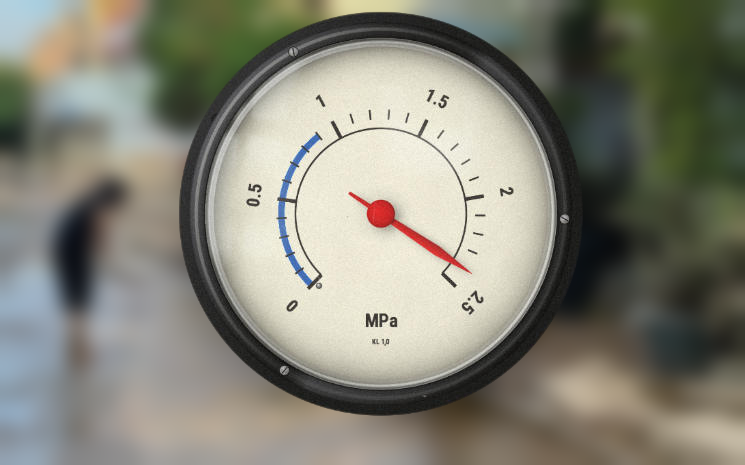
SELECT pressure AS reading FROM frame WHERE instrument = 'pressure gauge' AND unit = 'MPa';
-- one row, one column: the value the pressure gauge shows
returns 2.4 MPa
